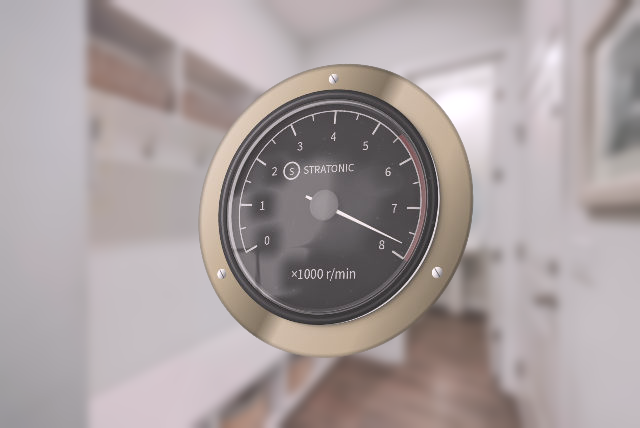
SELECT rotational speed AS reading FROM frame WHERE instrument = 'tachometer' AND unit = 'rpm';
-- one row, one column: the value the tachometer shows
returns 7750 rpm
